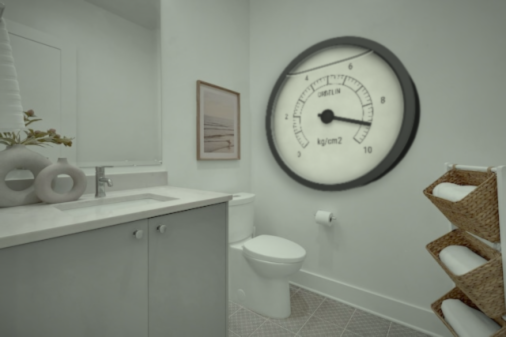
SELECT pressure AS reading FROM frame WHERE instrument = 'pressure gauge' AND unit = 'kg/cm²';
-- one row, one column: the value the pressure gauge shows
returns 9 kg/cm²
